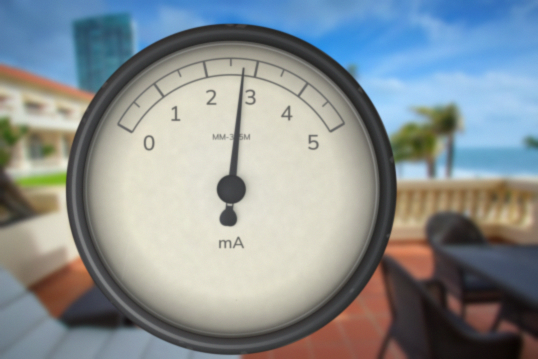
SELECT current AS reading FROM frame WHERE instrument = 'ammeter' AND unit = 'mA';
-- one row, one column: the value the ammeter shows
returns 2.75 mA
